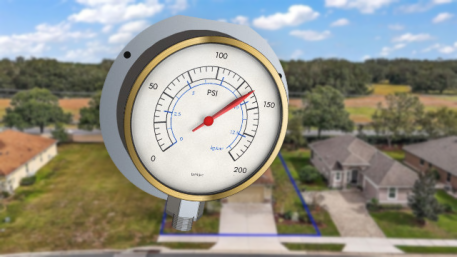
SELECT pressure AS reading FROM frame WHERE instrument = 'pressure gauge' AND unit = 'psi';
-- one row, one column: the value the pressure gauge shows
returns 135 psi
